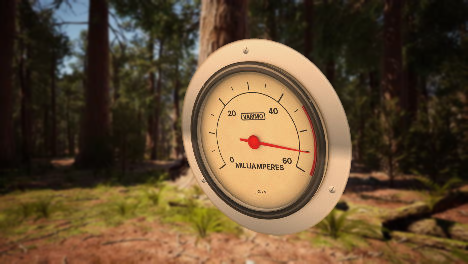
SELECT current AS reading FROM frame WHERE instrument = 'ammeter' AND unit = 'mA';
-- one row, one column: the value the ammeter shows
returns 55 mA
